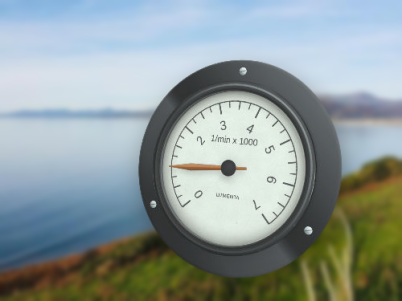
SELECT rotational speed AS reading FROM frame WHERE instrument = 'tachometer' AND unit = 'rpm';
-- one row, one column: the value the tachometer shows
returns 1000 rpm
